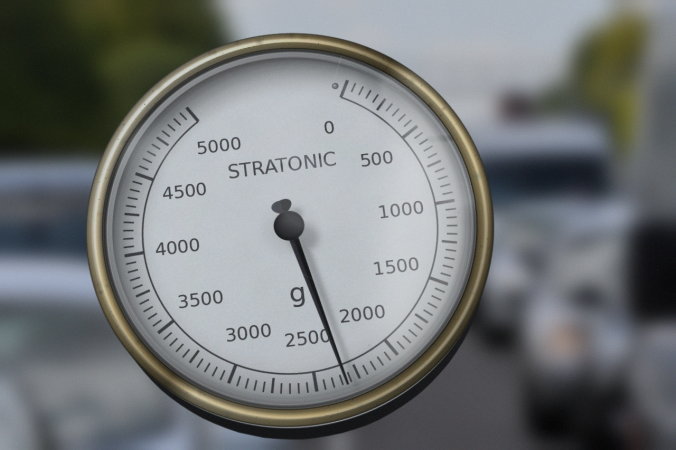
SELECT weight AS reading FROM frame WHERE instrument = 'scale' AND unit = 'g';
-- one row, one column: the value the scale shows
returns 2325 g
